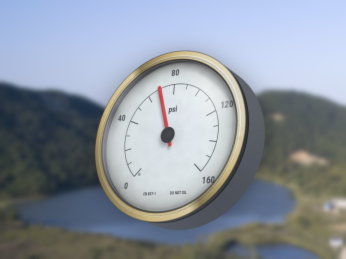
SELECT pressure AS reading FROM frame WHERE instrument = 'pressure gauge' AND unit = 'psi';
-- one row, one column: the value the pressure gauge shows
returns 70 psi
